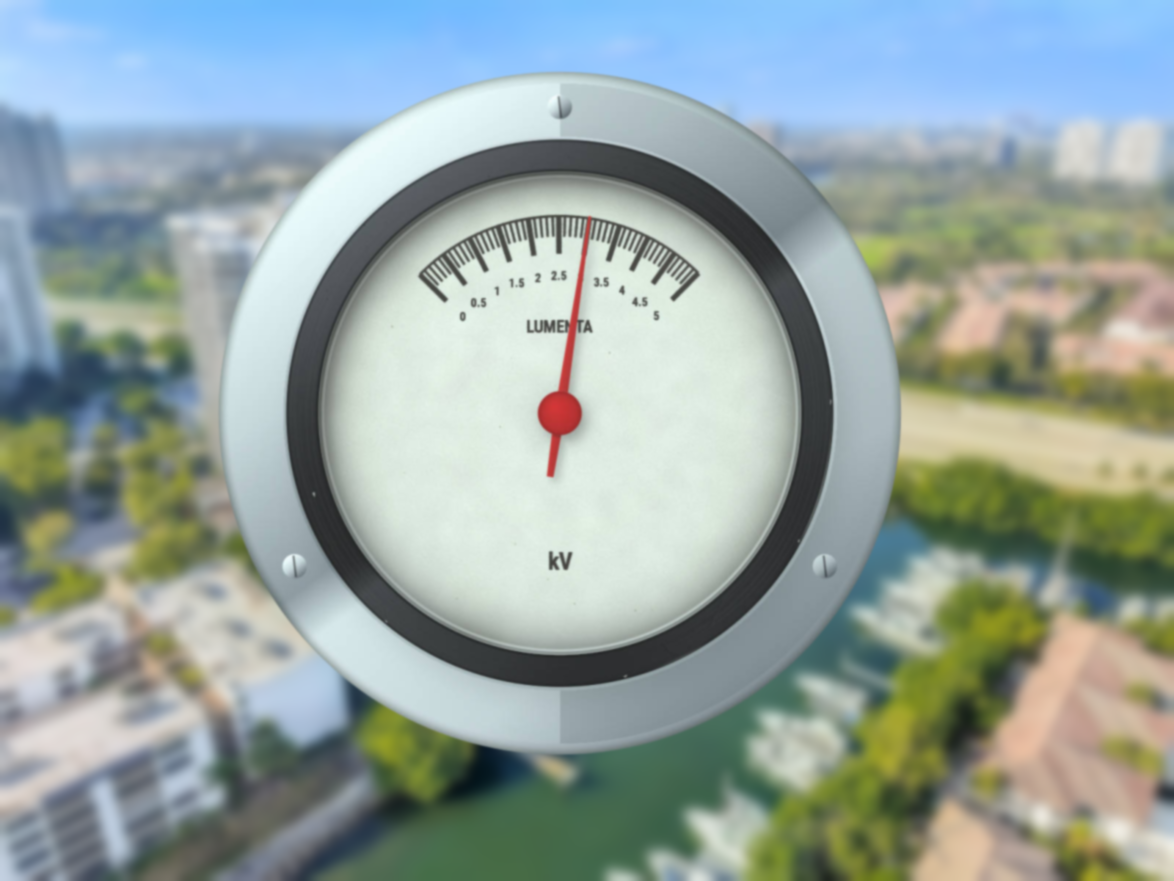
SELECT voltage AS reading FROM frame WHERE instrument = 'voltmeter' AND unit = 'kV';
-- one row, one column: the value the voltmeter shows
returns 3 kV
